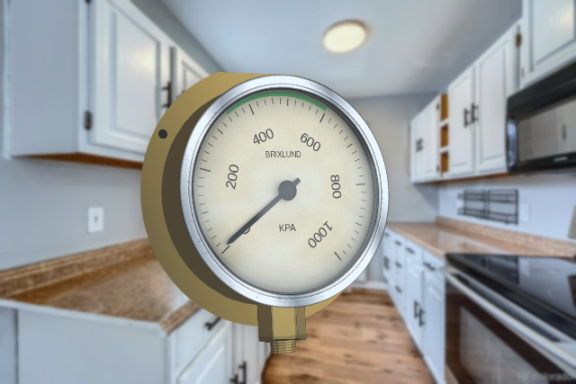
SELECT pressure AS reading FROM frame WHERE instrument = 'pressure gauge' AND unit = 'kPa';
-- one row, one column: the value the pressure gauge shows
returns 10 kPa
